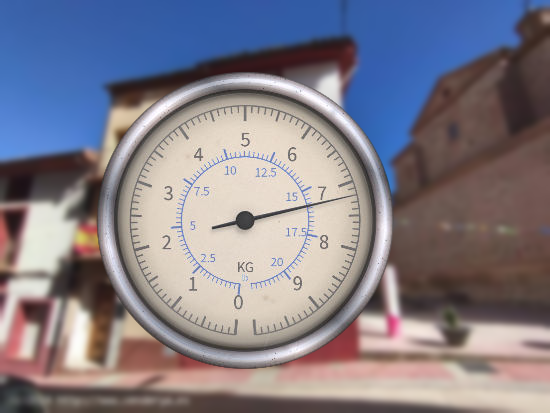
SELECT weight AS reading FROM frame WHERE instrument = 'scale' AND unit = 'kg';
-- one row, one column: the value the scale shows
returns 7.2 kg
